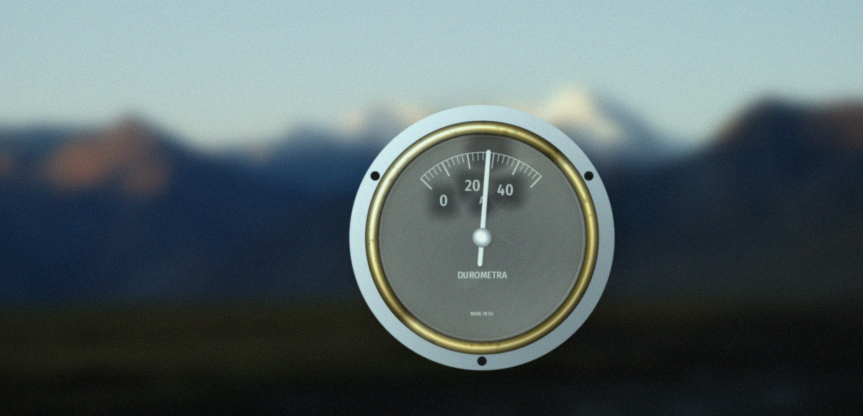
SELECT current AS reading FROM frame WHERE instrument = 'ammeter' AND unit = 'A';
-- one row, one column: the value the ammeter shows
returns 28 A
